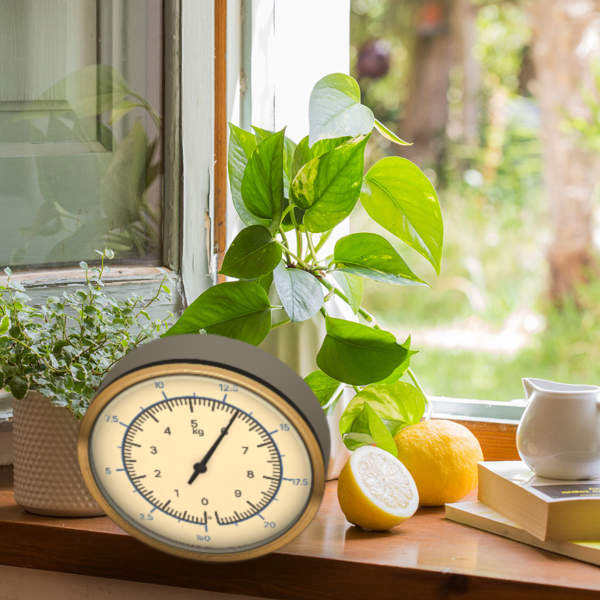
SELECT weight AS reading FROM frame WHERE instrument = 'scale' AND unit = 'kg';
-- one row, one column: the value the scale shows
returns 6 kg
